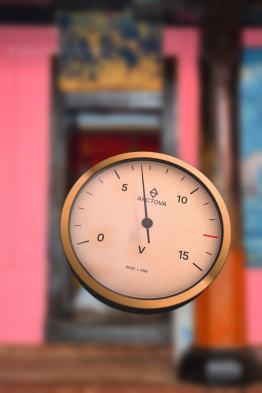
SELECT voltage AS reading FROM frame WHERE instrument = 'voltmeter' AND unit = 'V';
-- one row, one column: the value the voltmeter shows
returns 6.5 V
